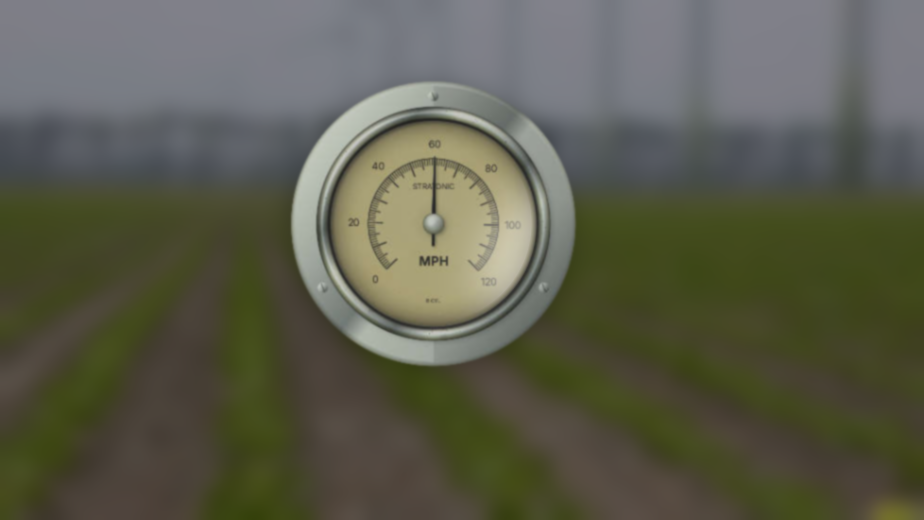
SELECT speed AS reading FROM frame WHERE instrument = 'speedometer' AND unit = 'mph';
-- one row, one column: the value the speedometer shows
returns 60 mph
